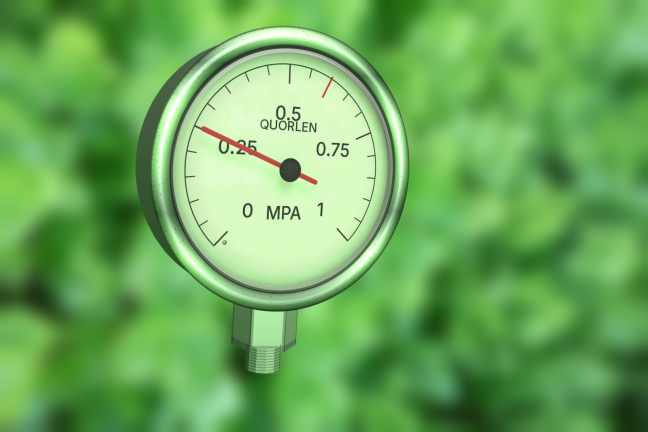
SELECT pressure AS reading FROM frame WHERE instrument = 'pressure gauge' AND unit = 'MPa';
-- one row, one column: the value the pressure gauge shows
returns 0.25 MPa
